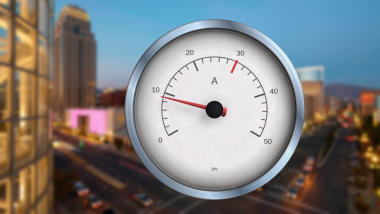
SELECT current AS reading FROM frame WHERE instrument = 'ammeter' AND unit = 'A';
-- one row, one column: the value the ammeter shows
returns 9 A
